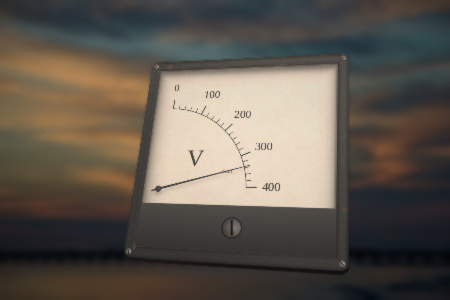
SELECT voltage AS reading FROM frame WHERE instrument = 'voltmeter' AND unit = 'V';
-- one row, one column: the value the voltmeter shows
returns 340 V
